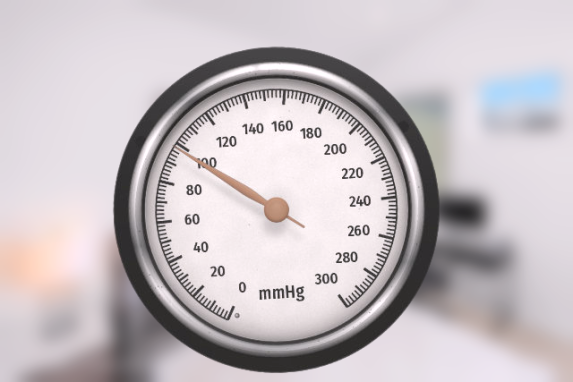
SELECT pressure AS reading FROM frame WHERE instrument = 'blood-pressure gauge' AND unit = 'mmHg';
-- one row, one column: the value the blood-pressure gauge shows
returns 98 mmHg
